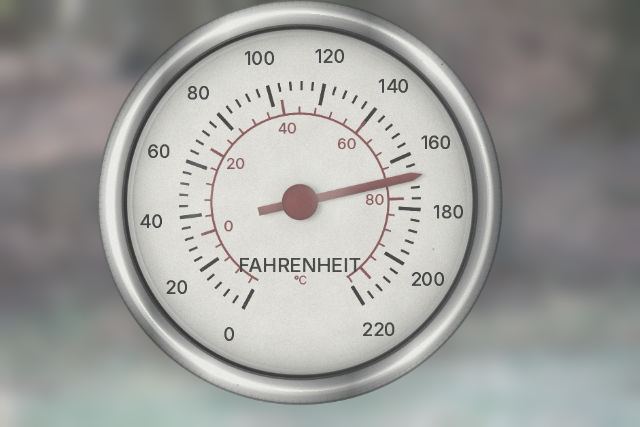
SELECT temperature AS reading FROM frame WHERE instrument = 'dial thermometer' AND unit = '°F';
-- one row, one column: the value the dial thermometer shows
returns 168 °F
